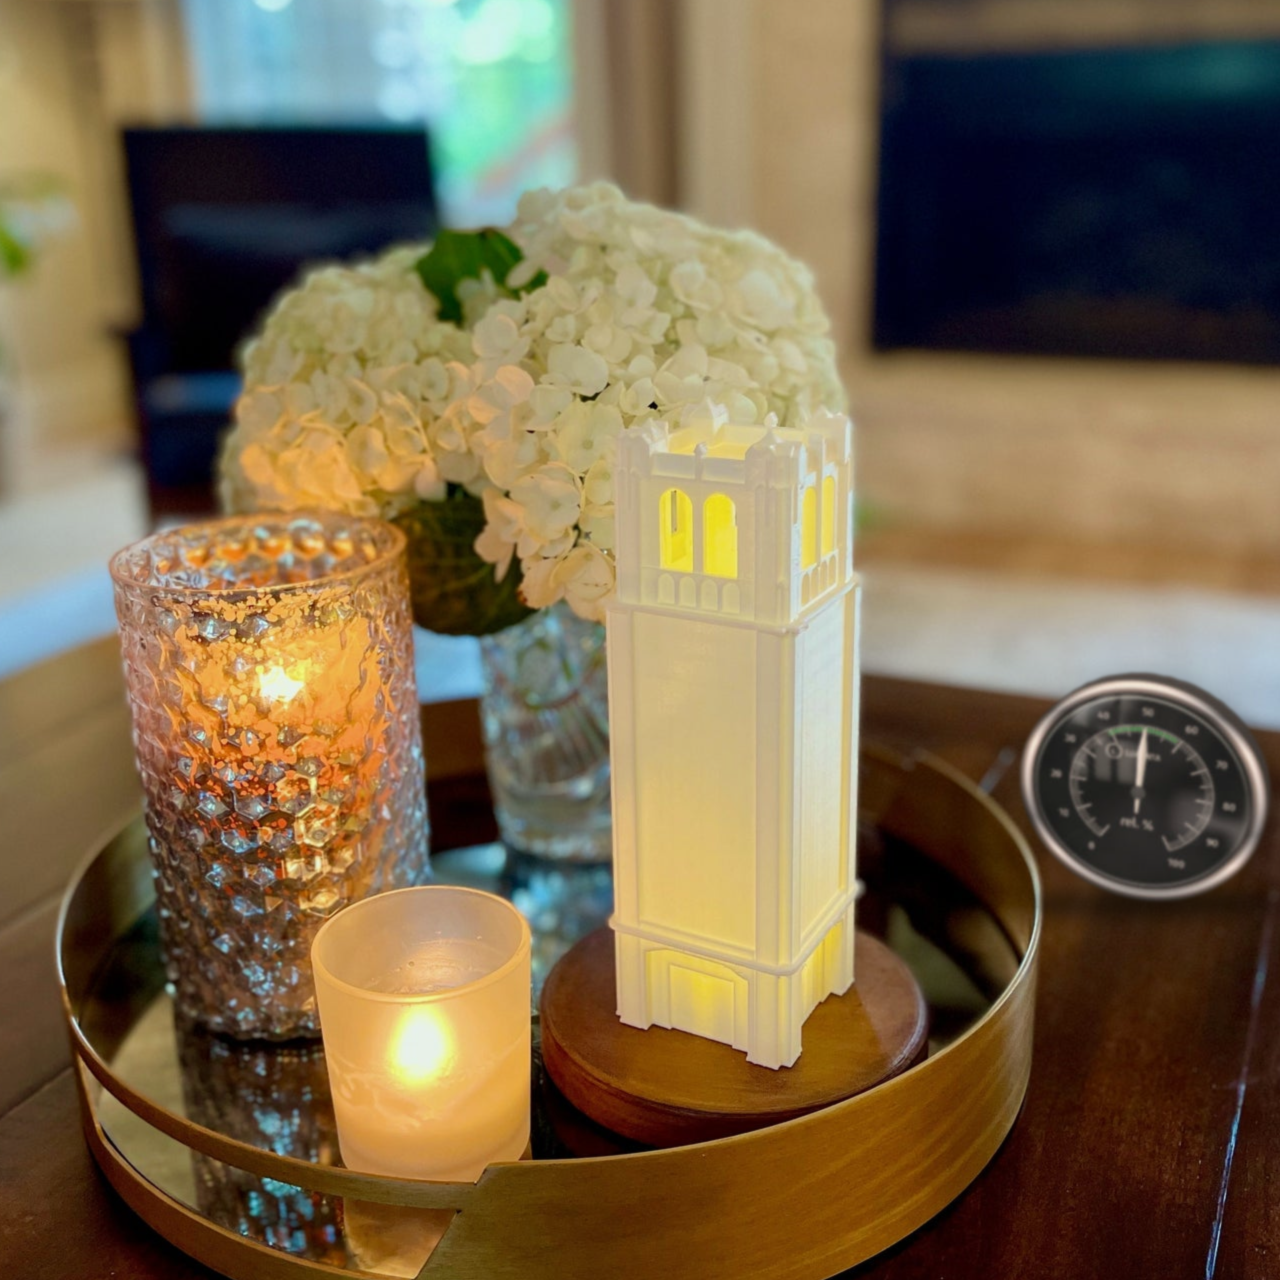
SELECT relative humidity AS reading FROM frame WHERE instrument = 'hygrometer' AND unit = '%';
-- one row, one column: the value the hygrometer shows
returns 50 %
